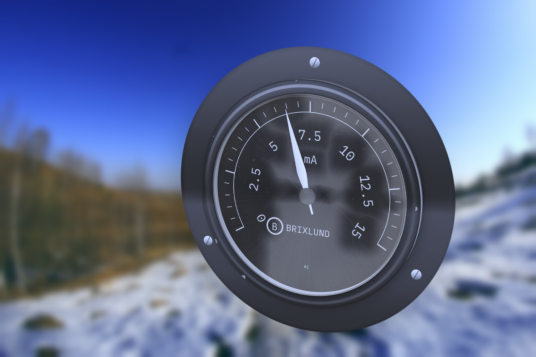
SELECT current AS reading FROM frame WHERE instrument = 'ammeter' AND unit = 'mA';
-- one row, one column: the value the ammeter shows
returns 6.5 mA
